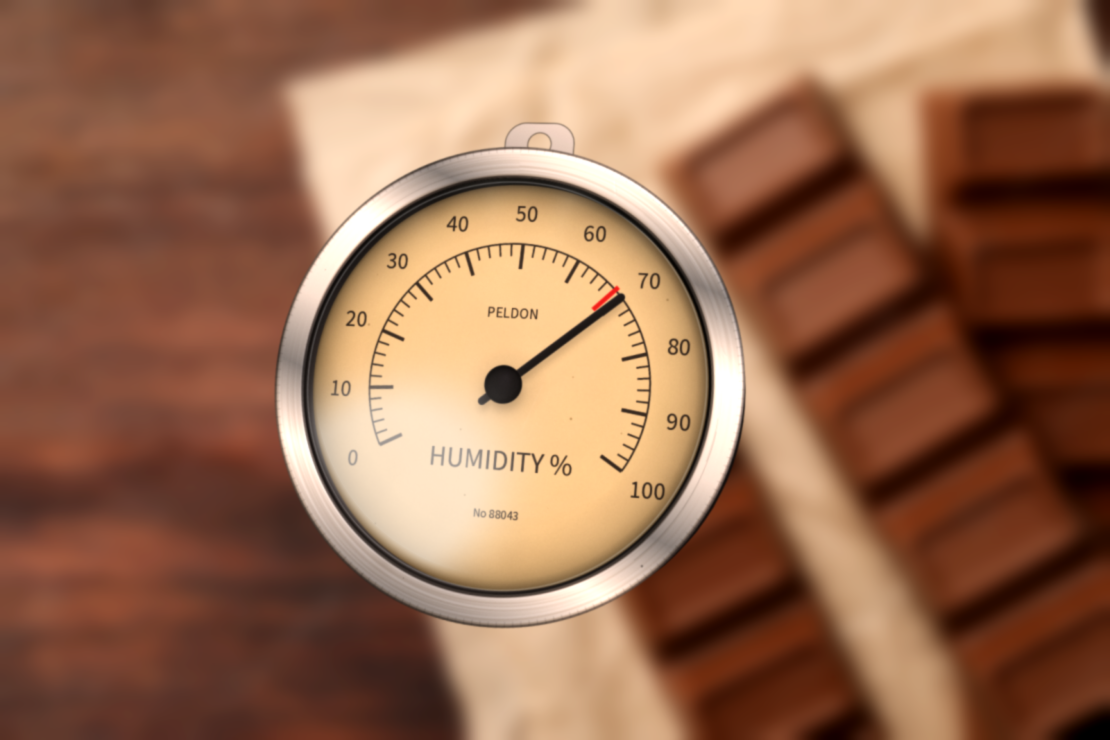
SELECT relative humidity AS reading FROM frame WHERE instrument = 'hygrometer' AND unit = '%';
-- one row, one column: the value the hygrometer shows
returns 70 %
